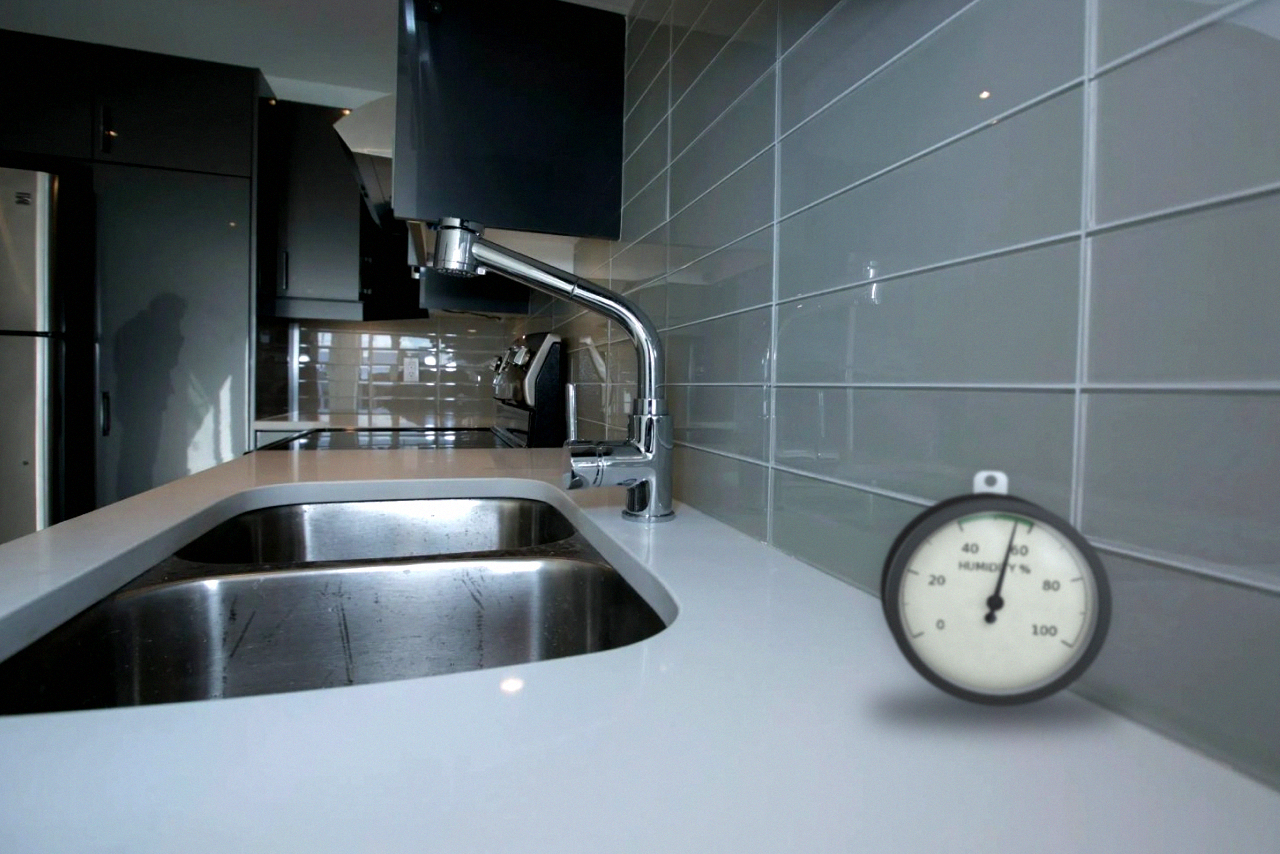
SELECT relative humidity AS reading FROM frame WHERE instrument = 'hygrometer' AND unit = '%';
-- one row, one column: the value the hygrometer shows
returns 55 %
